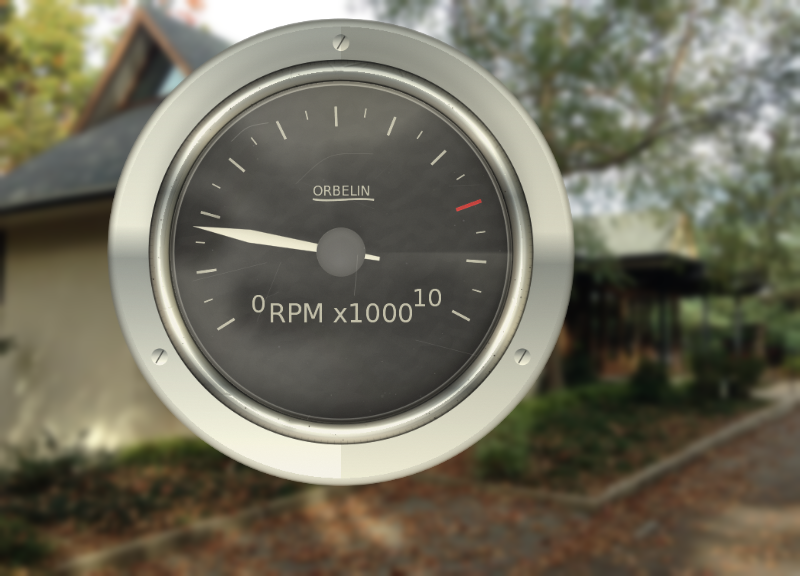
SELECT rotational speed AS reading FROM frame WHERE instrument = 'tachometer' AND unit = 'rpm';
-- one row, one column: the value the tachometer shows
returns 1750 rpm
